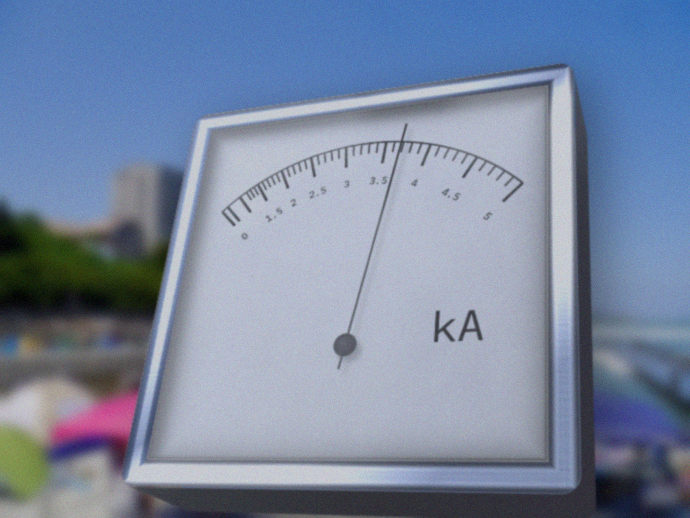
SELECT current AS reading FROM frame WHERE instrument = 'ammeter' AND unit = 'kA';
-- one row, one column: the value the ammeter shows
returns 3.7 kA
